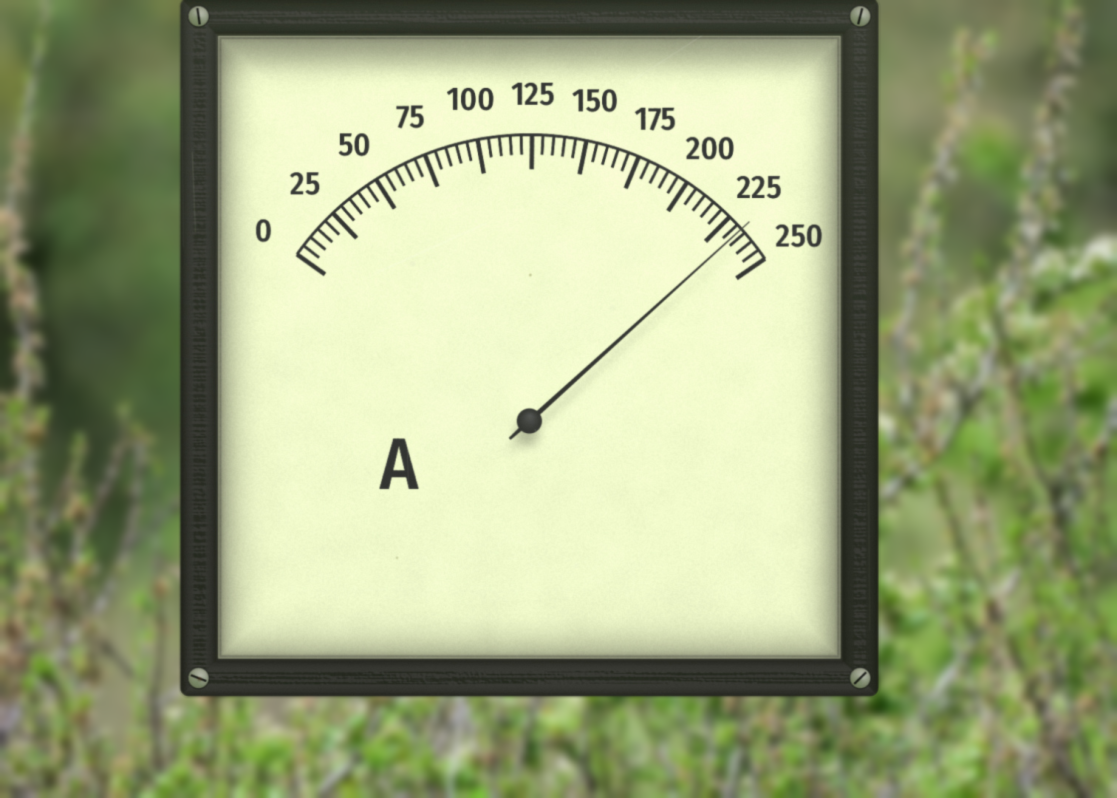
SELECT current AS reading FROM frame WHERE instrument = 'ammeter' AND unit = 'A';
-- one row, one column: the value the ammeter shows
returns 232.5 A
